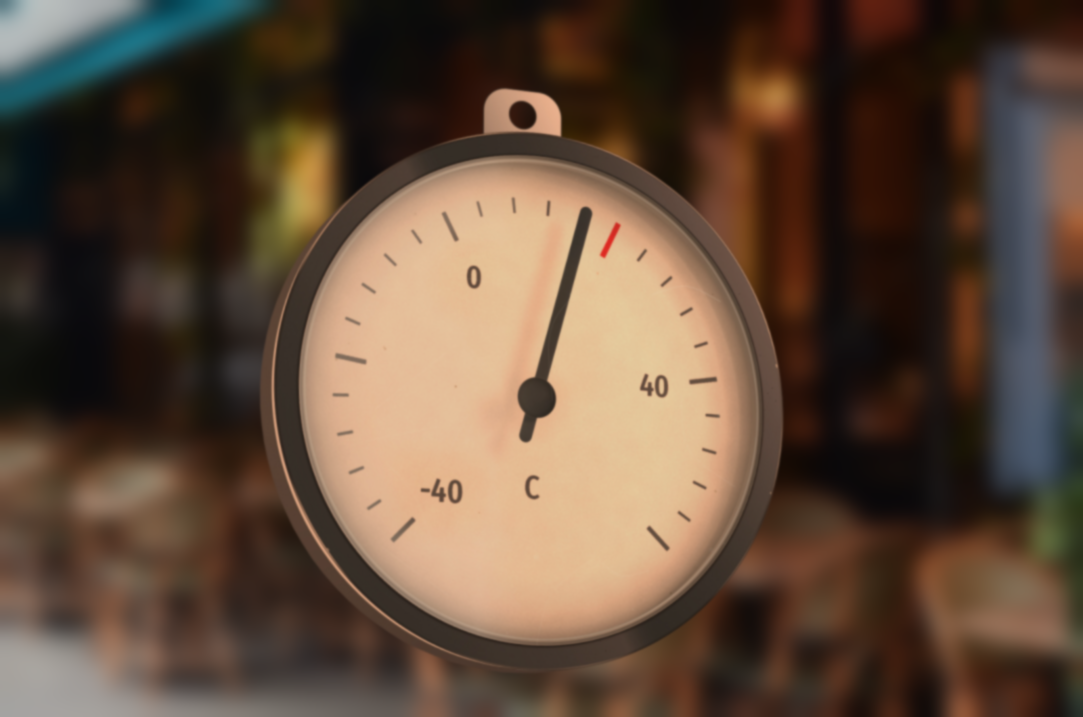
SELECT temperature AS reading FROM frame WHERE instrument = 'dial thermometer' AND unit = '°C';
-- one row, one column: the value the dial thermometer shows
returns 16 °C
